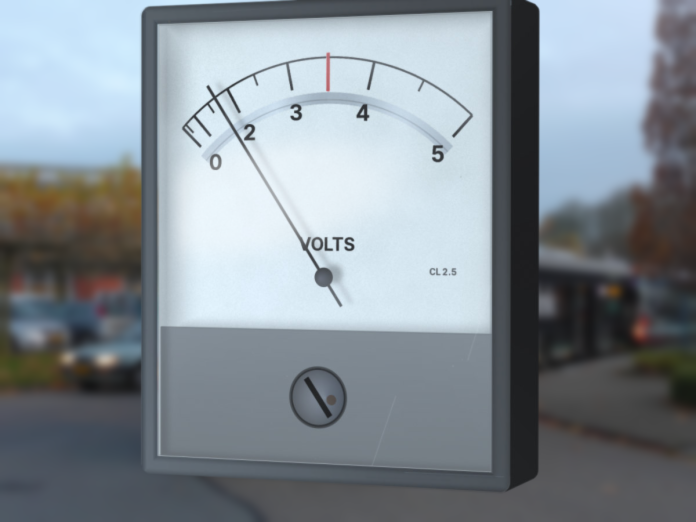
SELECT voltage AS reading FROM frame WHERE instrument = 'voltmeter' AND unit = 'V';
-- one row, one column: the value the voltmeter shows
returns 1.75 V
